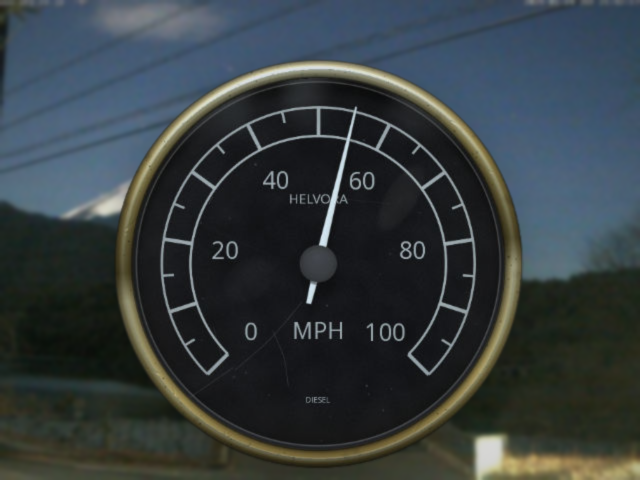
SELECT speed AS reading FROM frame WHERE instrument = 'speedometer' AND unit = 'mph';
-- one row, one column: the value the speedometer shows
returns 55 mph
